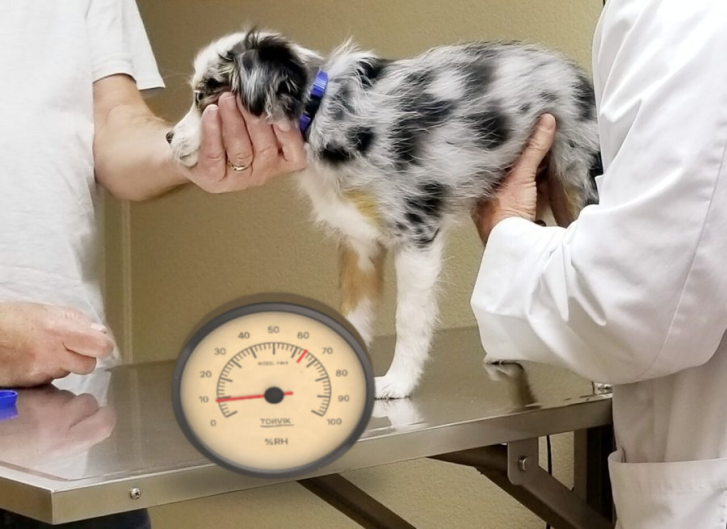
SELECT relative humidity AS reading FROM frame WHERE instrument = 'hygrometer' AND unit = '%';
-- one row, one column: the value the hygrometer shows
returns 10 %
